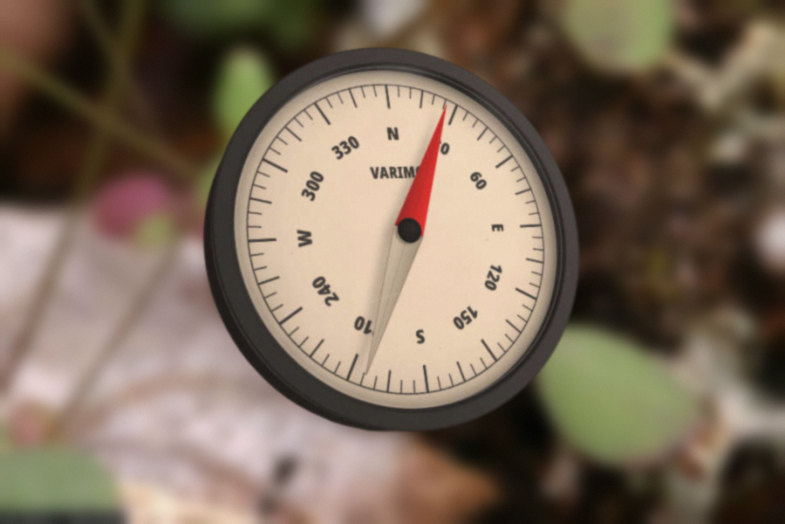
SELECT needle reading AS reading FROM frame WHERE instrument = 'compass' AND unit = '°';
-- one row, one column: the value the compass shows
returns 25 °
